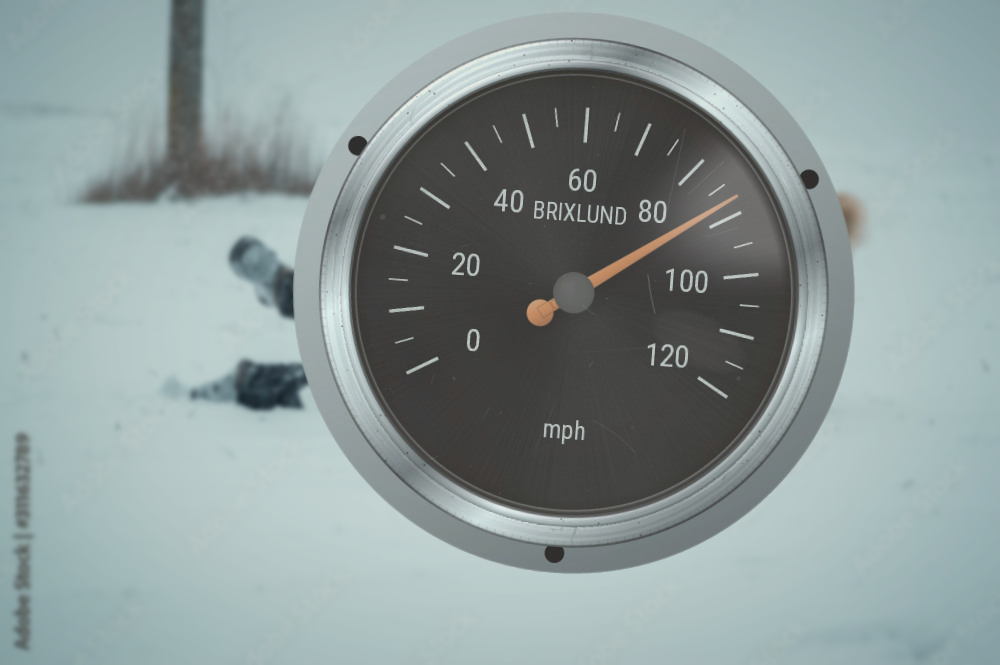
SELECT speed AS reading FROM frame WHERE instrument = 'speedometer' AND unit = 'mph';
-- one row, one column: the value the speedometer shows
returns 87.5 mph
